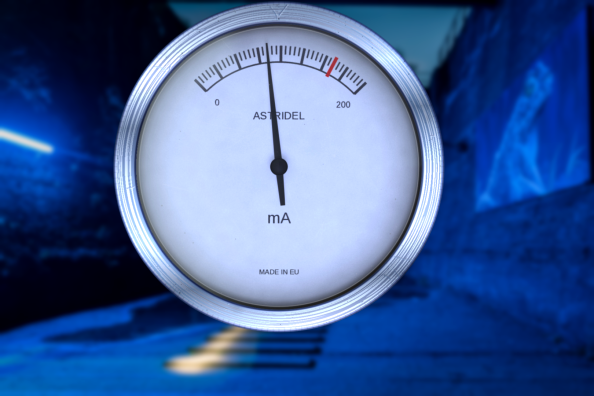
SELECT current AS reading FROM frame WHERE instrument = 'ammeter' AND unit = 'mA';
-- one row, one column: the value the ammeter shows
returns 85 mA
